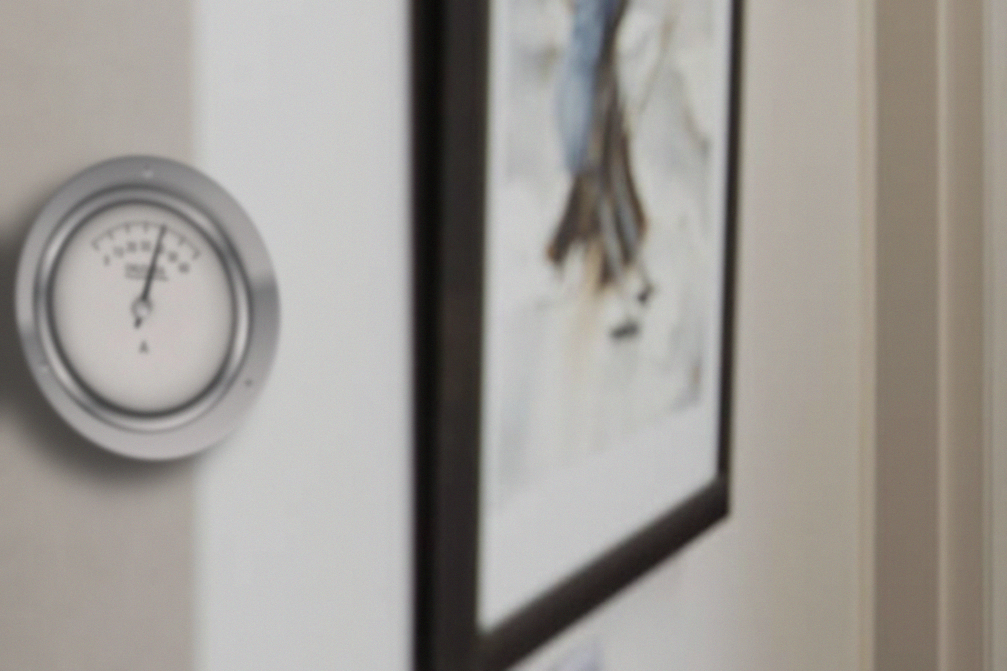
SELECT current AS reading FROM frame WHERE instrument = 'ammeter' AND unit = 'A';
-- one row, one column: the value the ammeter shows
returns 40 A
